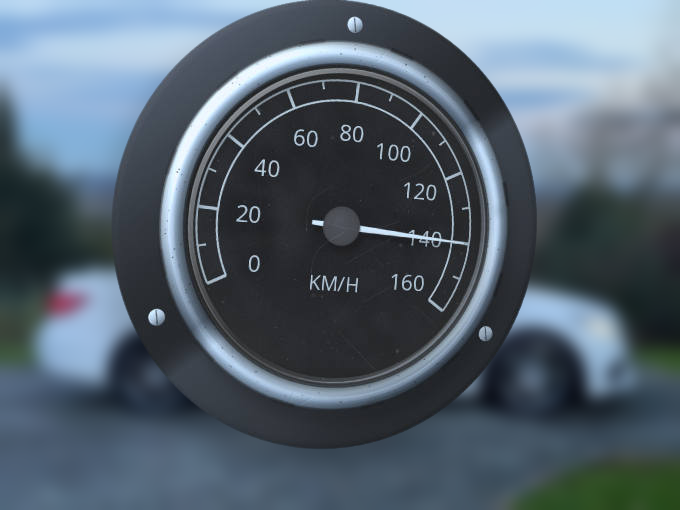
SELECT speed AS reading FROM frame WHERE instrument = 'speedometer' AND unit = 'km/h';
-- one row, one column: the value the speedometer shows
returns 140 km/h
